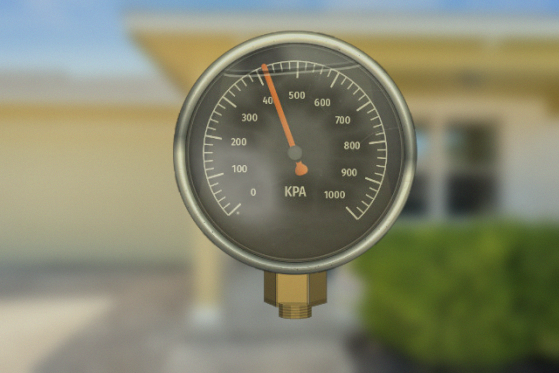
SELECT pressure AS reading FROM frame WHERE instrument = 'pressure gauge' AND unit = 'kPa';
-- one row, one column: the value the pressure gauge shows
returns 420 kPa
